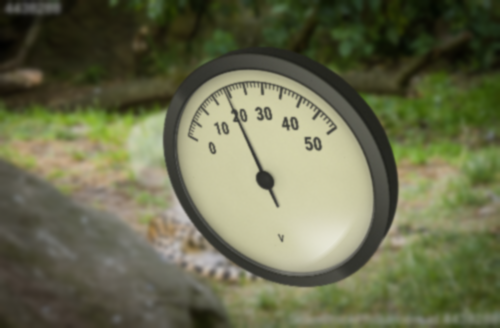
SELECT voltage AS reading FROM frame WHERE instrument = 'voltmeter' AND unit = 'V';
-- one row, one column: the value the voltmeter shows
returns 20 V
